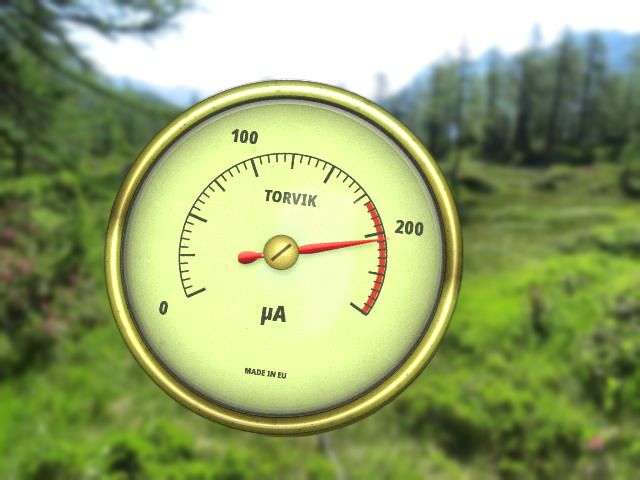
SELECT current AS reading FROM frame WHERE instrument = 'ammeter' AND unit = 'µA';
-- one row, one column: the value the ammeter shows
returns 205 µA
